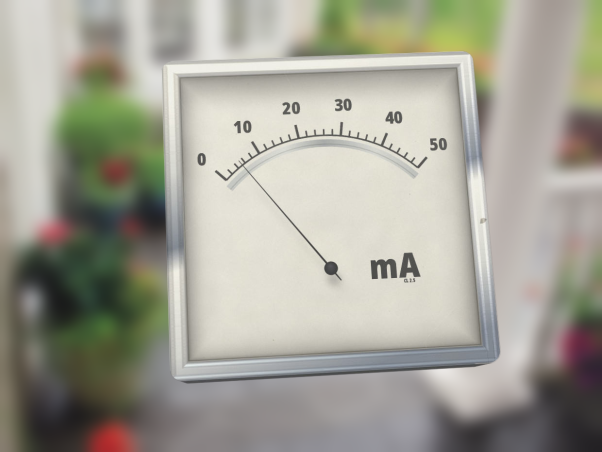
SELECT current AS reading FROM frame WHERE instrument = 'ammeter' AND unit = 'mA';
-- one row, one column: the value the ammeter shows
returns 5 mA
